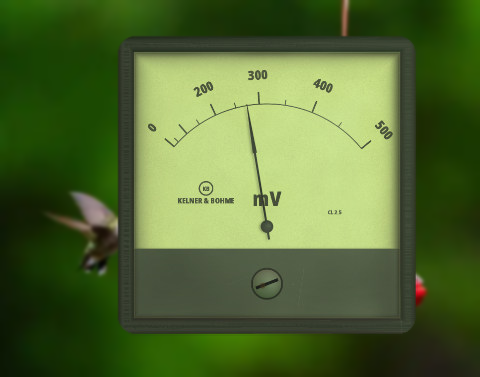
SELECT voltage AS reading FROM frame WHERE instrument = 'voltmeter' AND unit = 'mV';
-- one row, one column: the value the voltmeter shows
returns 275 mV
